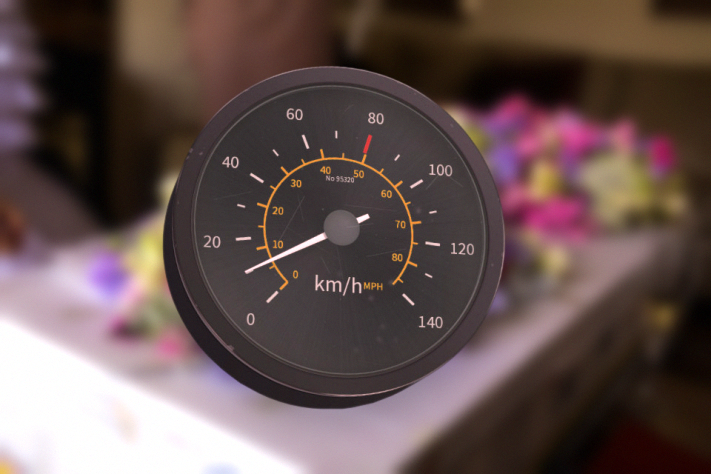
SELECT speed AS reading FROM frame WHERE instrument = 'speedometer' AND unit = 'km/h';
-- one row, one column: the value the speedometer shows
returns 10 km/h
